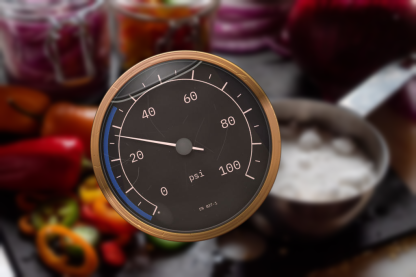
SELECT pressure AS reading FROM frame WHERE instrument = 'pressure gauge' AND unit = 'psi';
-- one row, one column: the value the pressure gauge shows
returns 27.5 psi
